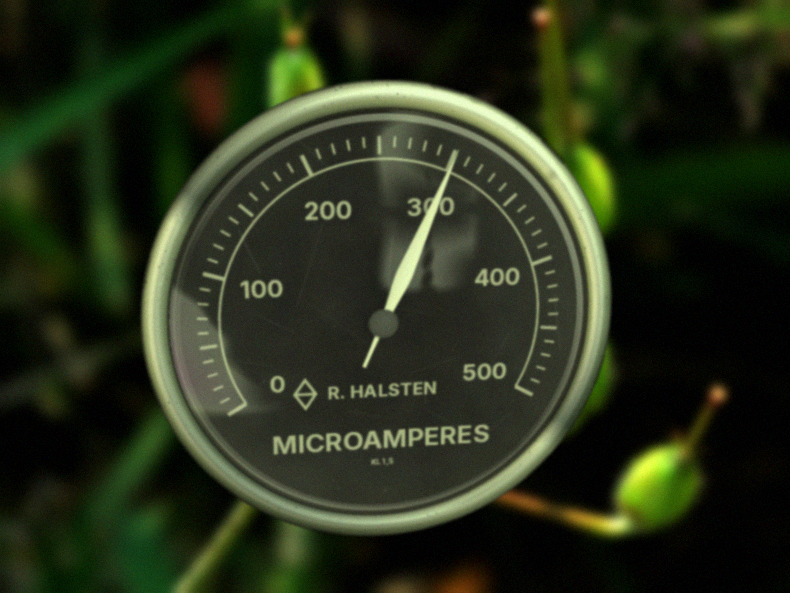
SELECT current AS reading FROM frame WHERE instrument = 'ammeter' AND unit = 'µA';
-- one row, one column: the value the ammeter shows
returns 300 µA
